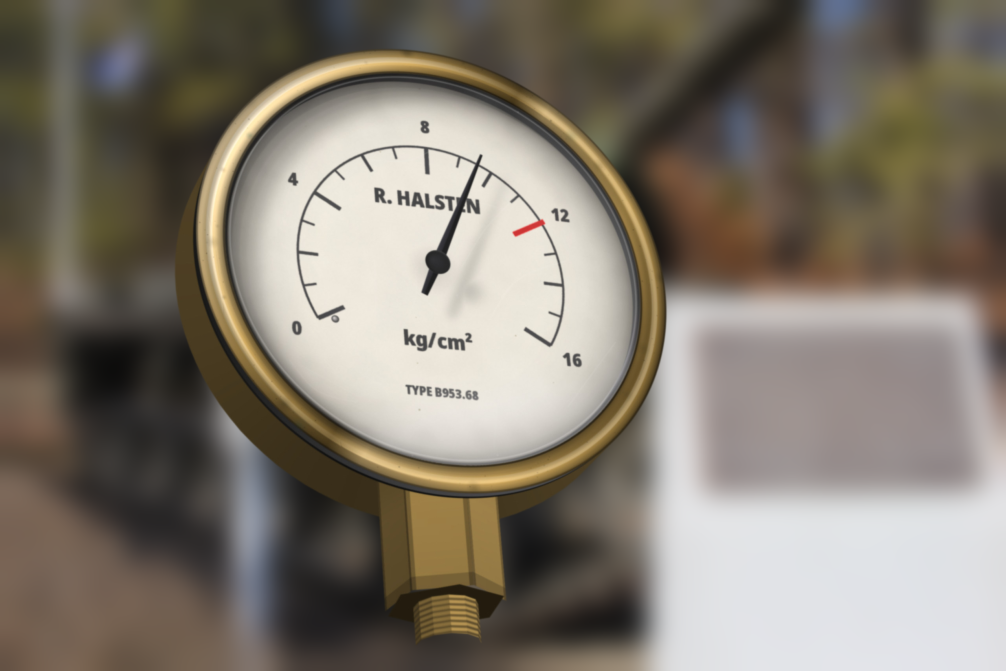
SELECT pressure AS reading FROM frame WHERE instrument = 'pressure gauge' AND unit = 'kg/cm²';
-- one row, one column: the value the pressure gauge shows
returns 9.5 kg/cm²
